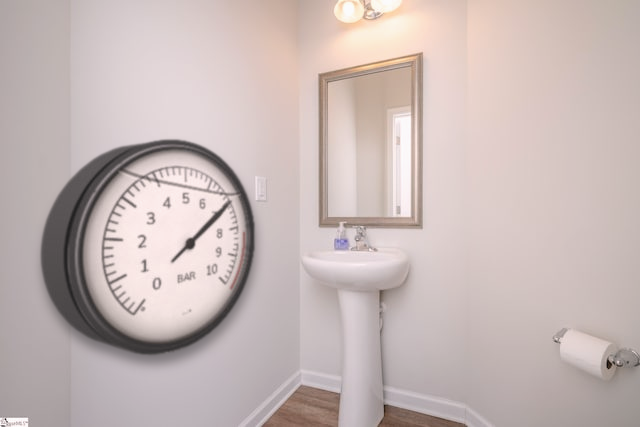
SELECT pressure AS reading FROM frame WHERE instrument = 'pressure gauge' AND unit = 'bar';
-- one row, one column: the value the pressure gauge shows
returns 7 bar
